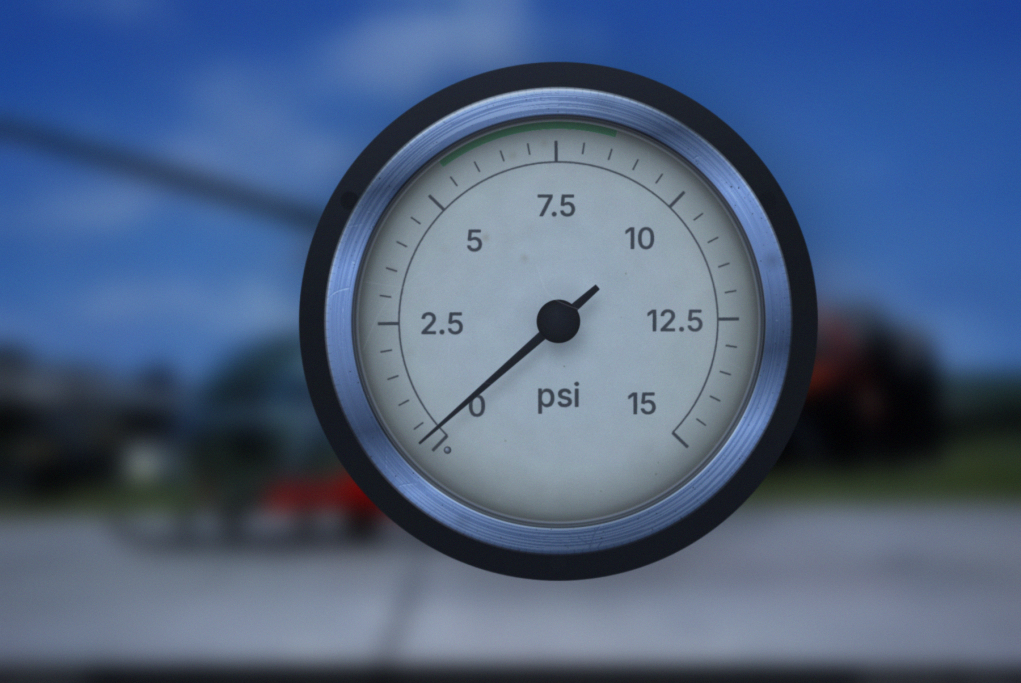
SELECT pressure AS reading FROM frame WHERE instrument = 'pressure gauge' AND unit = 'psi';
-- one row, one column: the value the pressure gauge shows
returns 0.25 psi
